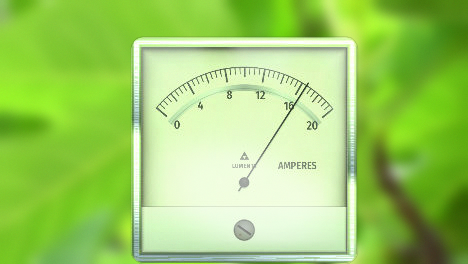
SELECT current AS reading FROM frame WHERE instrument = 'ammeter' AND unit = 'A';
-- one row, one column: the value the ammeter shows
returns 16.5 A
